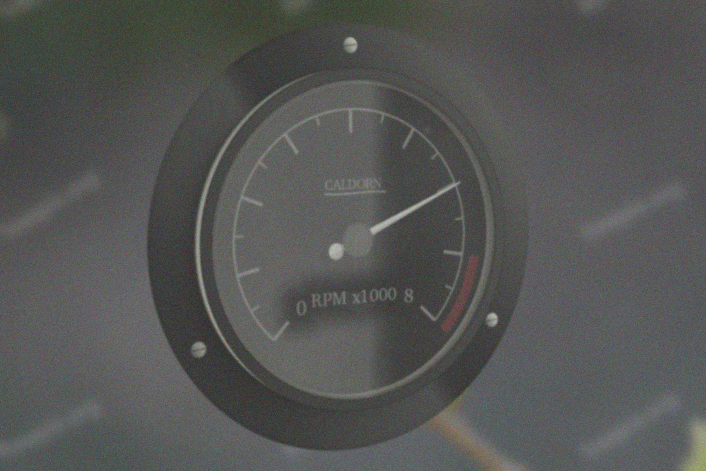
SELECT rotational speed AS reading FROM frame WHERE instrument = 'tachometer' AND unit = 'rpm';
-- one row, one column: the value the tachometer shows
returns 6000 rpm
